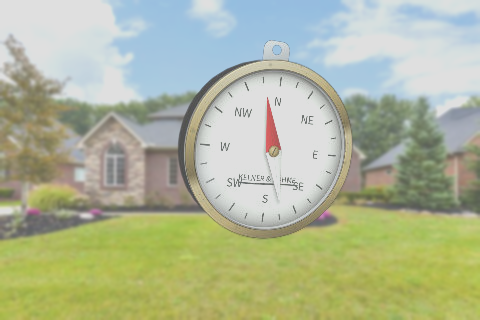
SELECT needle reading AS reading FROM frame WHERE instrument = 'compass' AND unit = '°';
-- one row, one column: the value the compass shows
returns 345 °
